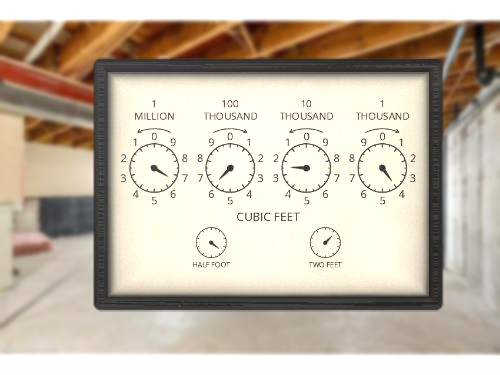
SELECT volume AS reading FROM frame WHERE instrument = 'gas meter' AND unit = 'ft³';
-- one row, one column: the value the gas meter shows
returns 662400 ft³
